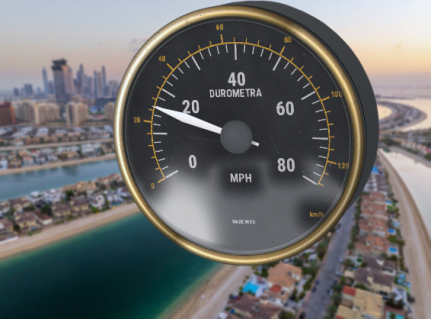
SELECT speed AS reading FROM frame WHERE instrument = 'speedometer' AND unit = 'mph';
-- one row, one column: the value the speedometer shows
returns 16 mph
